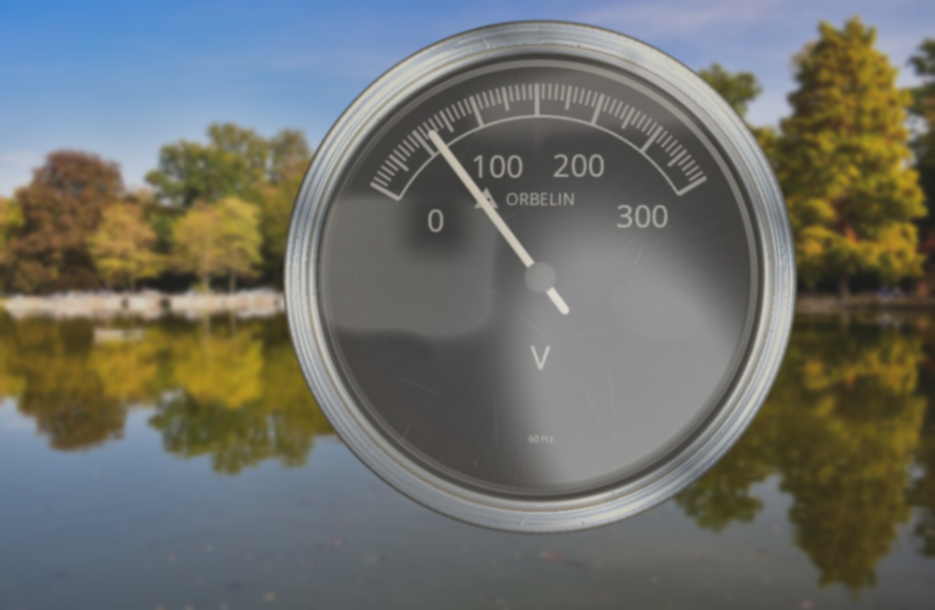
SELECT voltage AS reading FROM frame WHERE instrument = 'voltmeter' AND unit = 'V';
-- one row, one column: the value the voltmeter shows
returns 60 V
